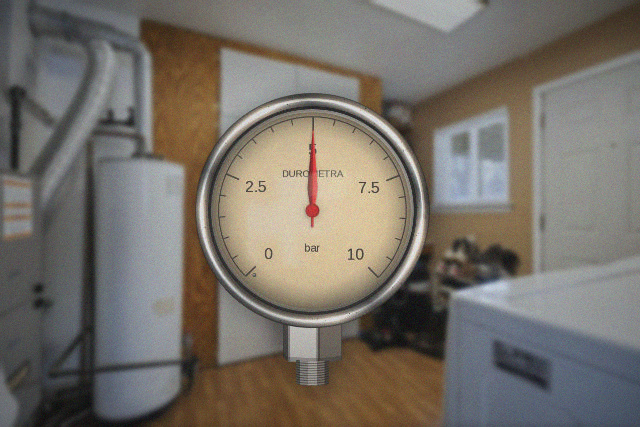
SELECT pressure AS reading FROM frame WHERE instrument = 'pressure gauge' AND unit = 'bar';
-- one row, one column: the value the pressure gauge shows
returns 5 bar
